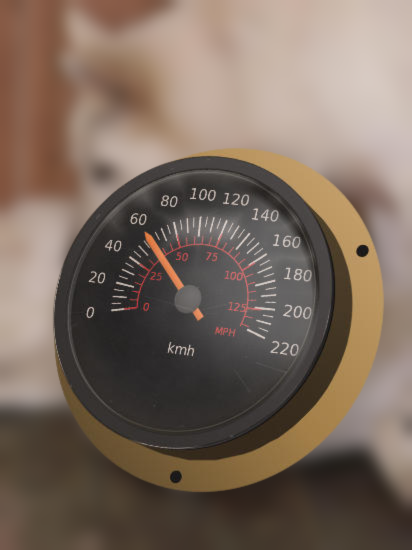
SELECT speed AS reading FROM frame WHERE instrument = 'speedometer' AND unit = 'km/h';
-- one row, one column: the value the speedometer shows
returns 60 km/h
